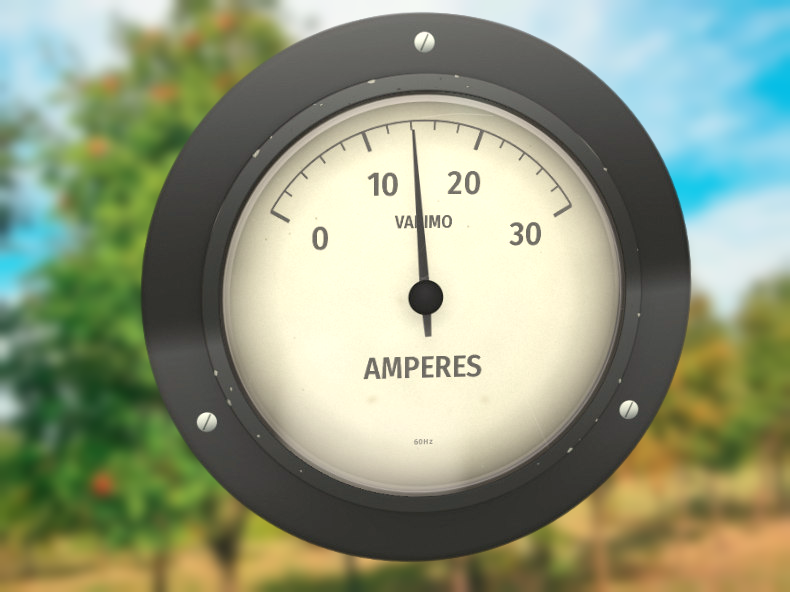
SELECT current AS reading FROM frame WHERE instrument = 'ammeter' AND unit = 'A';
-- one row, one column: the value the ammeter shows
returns 14 A
